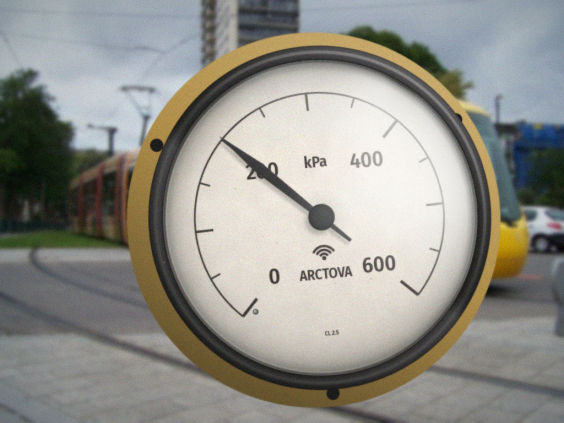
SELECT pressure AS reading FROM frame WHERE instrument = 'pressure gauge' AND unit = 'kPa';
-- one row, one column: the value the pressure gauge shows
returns 200 kPa
